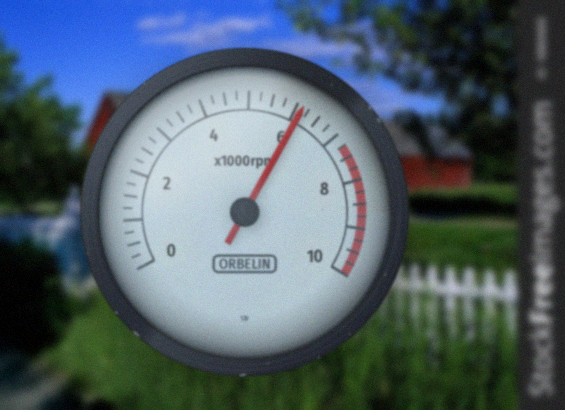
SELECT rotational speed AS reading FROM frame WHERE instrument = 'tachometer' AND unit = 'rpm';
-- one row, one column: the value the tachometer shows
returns 6125 rpm
